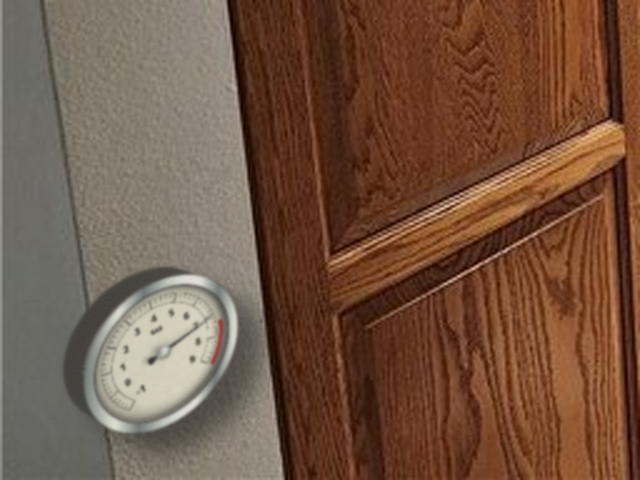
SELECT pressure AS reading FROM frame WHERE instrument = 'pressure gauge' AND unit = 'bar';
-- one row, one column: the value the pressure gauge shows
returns 7 bar
